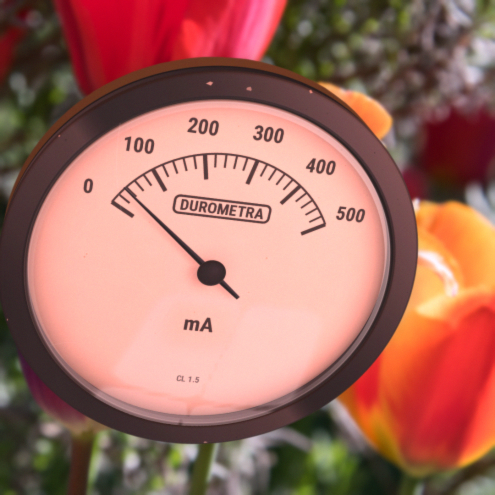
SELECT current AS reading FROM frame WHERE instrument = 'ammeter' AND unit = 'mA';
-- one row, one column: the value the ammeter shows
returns 40 mA
